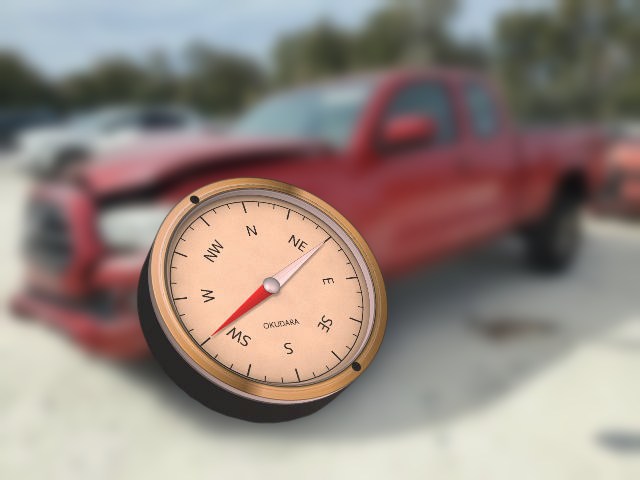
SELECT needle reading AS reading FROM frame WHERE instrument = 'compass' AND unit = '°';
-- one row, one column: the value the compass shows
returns 240 °
